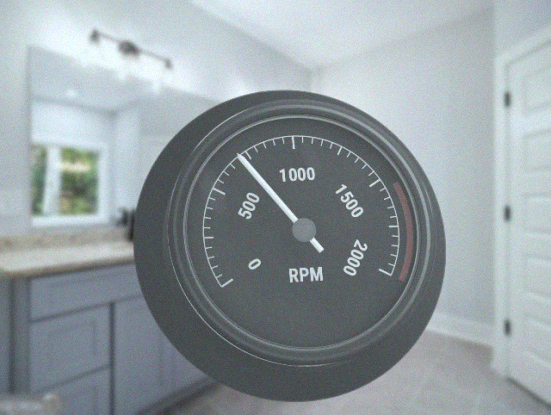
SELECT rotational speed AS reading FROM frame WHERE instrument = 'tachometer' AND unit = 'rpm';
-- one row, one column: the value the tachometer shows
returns 700 rpm
